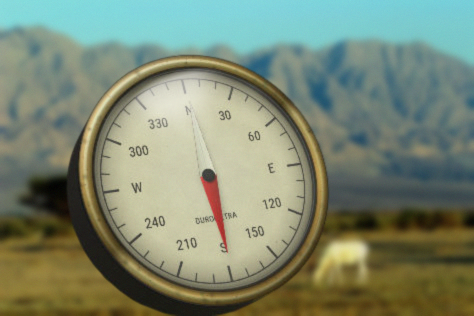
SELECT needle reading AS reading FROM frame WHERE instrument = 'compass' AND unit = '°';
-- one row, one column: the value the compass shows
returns 180 °
